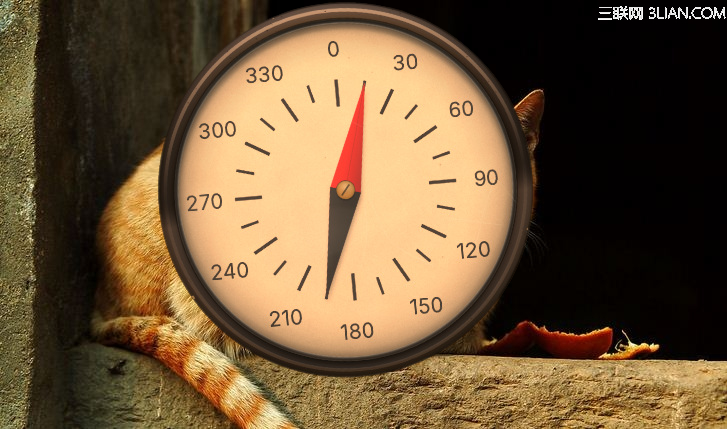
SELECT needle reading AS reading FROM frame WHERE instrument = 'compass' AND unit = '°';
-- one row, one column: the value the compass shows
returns 15 °
